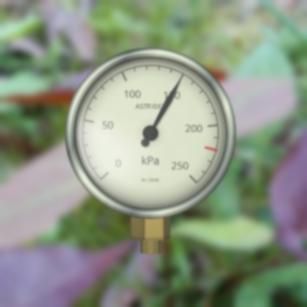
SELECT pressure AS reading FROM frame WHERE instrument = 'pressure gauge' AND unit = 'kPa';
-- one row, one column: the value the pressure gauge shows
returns 150 kPa
